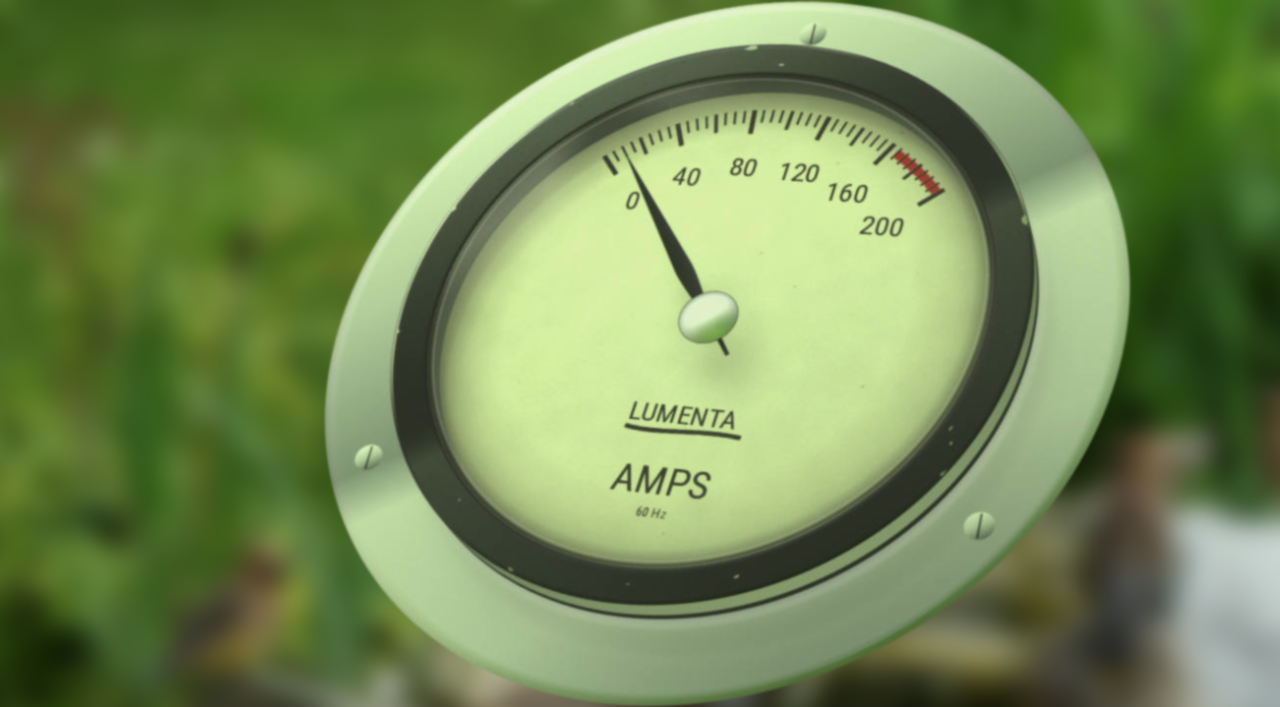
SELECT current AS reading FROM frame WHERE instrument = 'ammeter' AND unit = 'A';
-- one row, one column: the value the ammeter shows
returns 10 A
